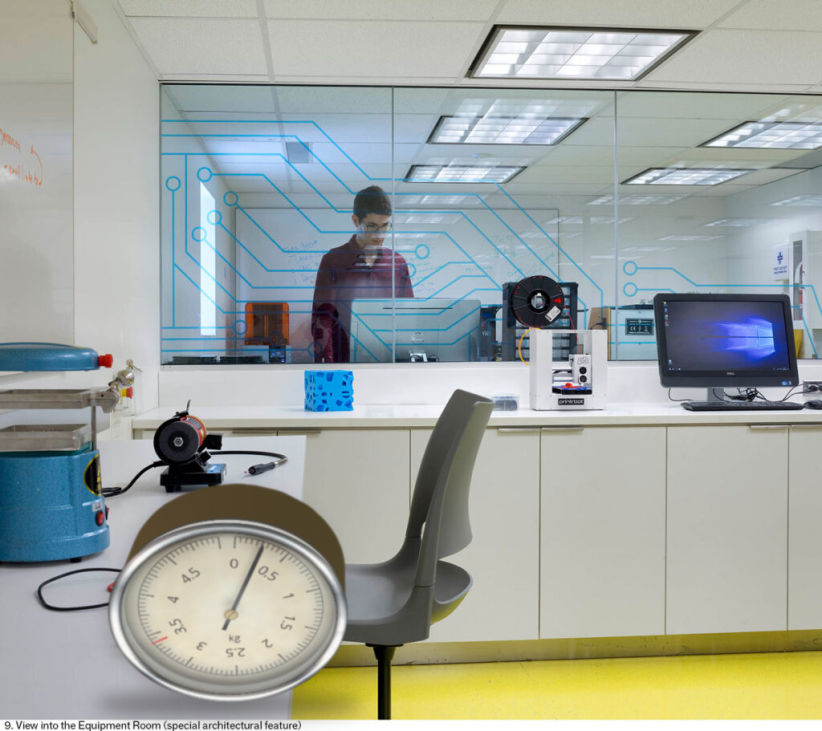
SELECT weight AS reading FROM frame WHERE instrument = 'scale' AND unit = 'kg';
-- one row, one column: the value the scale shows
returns 0.25 kg
